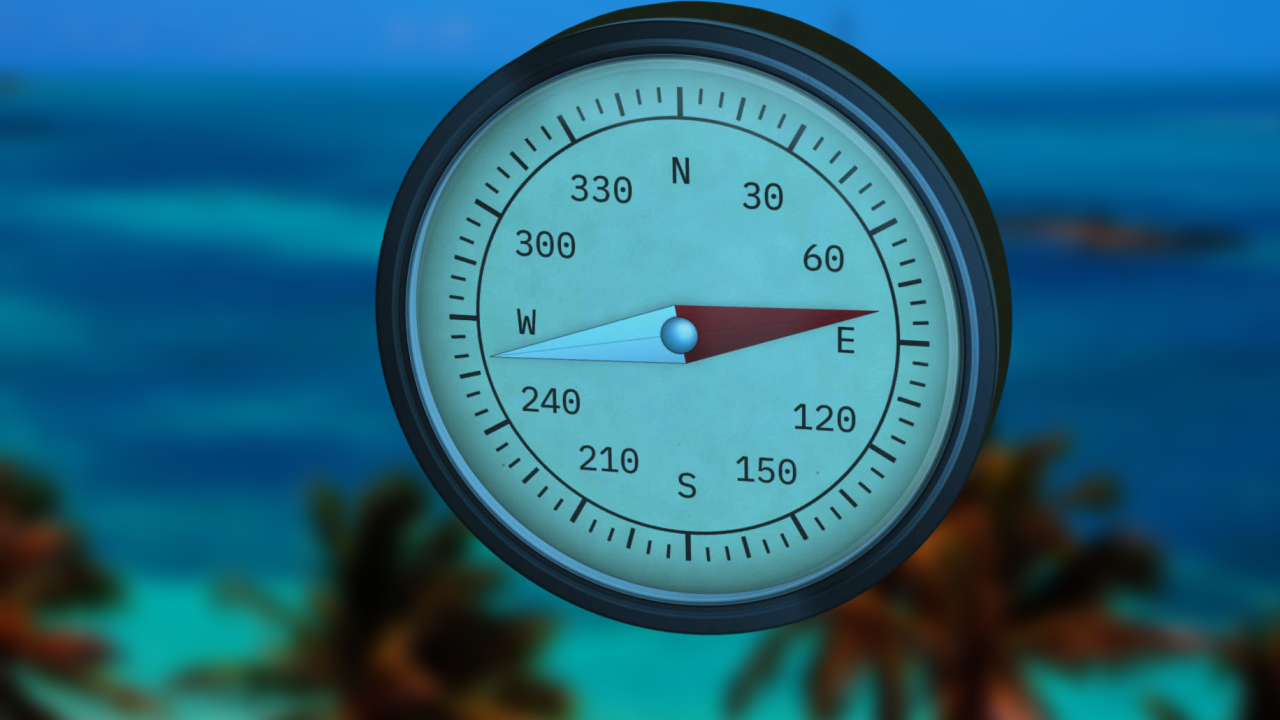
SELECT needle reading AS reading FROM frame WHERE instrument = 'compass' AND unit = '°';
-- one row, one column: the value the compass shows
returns 80 °
